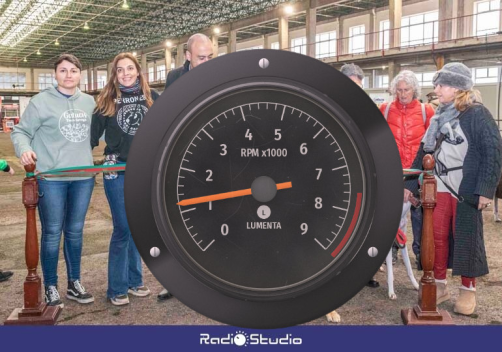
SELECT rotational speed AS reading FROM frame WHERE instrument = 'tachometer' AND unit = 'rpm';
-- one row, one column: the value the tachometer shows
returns 1200 rpm
